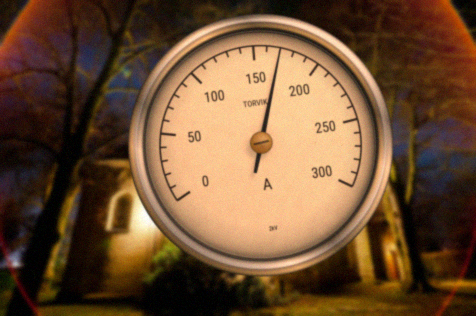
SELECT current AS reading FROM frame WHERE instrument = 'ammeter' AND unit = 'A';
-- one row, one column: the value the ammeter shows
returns 170 A
